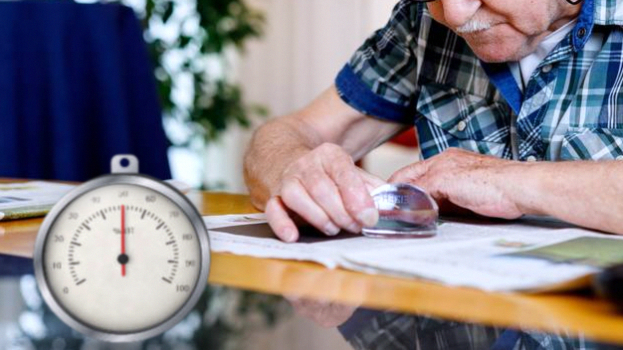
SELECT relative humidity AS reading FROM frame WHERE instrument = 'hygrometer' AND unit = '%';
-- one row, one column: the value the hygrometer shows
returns 50 %
